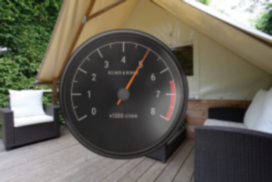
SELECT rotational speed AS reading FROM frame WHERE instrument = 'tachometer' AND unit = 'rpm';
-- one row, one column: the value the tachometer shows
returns 5000 rpm
